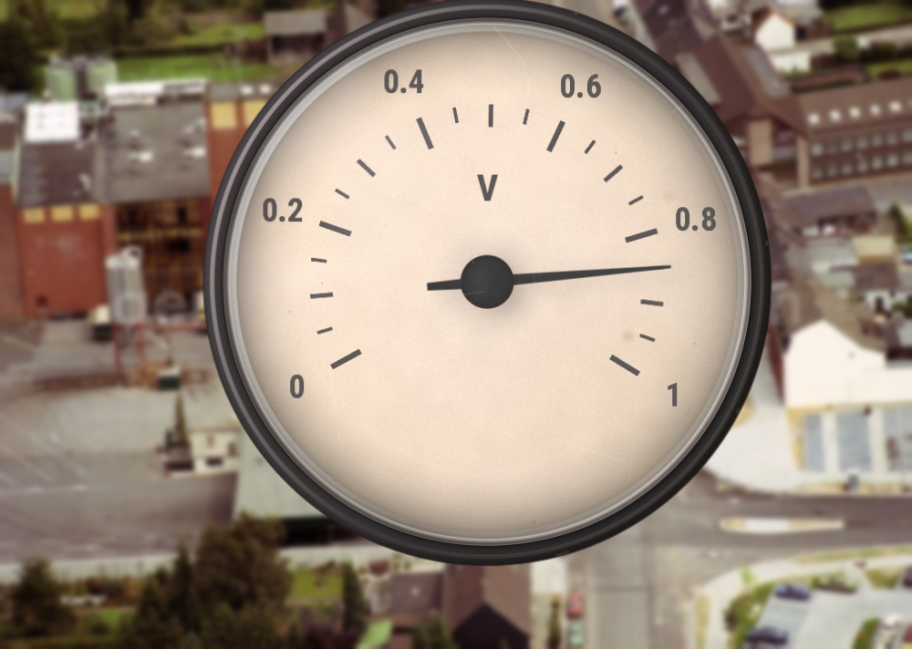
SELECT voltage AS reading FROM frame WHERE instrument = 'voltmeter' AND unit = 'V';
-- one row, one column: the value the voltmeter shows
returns 0.85 V
